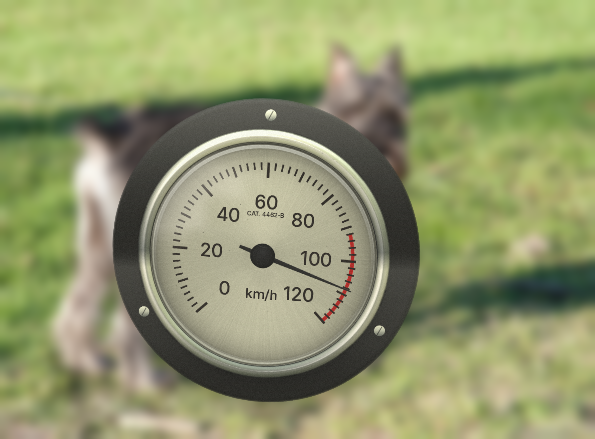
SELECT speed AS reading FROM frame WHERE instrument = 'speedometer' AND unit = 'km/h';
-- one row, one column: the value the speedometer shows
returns 108 km/h
